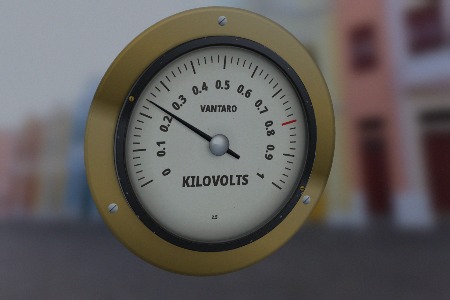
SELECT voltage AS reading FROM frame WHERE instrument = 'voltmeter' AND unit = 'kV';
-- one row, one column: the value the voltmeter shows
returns 0.24 kV
